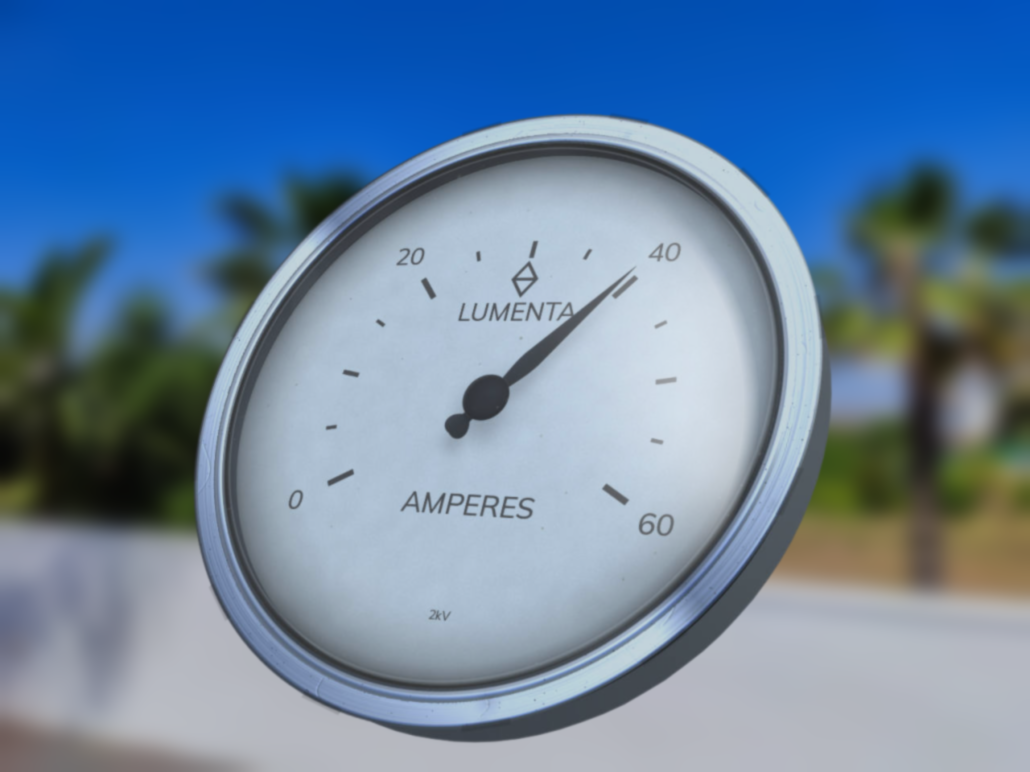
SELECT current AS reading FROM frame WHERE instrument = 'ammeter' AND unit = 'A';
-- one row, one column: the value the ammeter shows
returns 40 A
